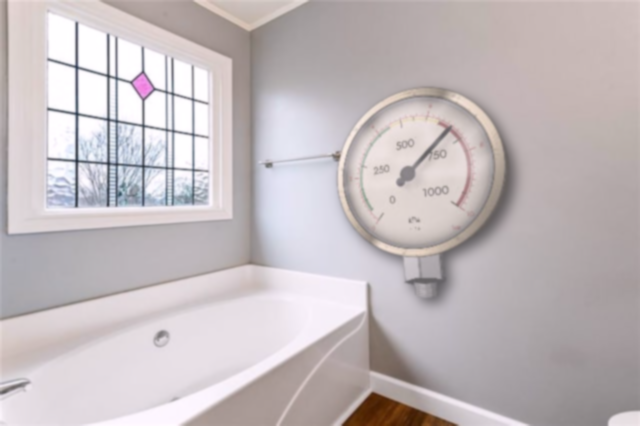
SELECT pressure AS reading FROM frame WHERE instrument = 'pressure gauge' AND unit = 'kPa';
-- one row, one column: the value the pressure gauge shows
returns 700 kPa
